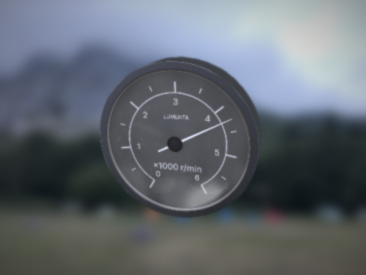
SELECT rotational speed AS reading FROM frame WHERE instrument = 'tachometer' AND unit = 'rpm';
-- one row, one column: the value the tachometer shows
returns 4250 rpm
